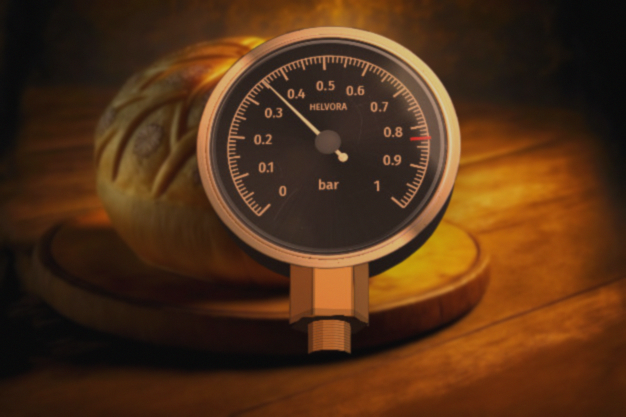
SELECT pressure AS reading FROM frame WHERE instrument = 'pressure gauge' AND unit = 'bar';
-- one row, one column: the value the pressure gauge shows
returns 0.35 bar
